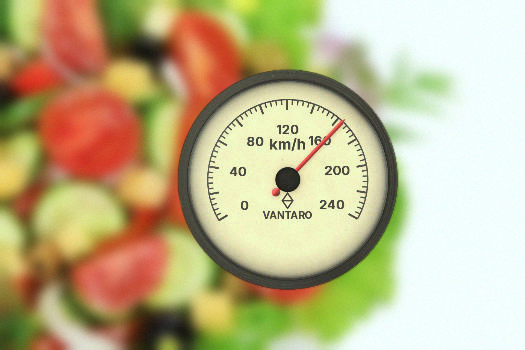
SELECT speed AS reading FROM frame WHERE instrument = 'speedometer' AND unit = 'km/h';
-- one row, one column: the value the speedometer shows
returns 164 km/h
